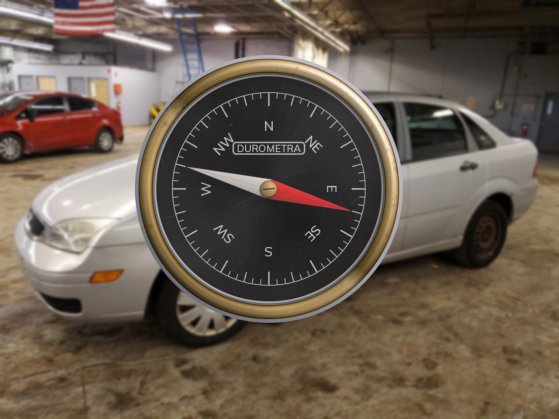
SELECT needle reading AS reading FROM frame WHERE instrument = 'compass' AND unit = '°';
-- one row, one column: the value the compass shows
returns 105 °
